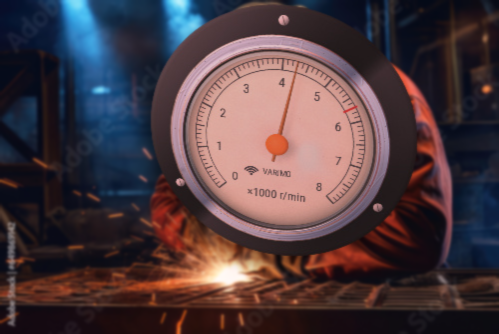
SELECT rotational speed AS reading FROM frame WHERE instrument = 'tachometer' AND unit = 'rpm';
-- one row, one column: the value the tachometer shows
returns 4300 rpm
